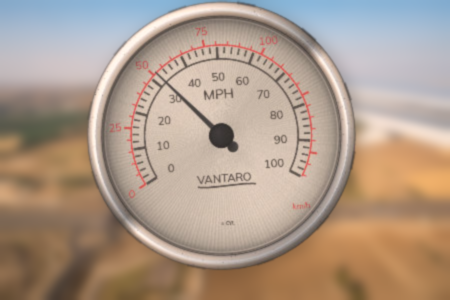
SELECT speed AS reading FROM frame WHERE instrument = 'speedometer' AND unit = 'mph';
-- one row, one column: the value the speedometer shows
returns 32 mph
